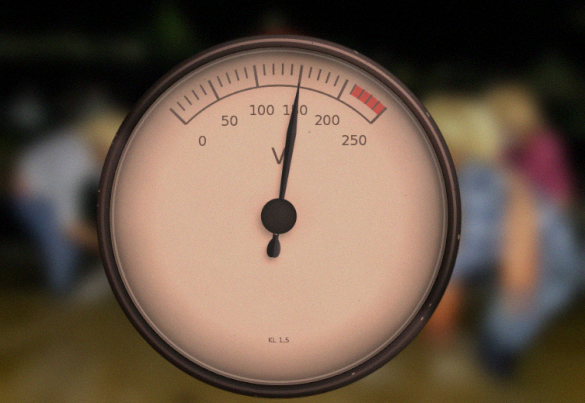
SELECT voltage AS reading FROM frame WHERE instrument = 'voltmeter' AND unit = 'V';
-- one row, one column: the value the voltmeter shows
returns 150 V
